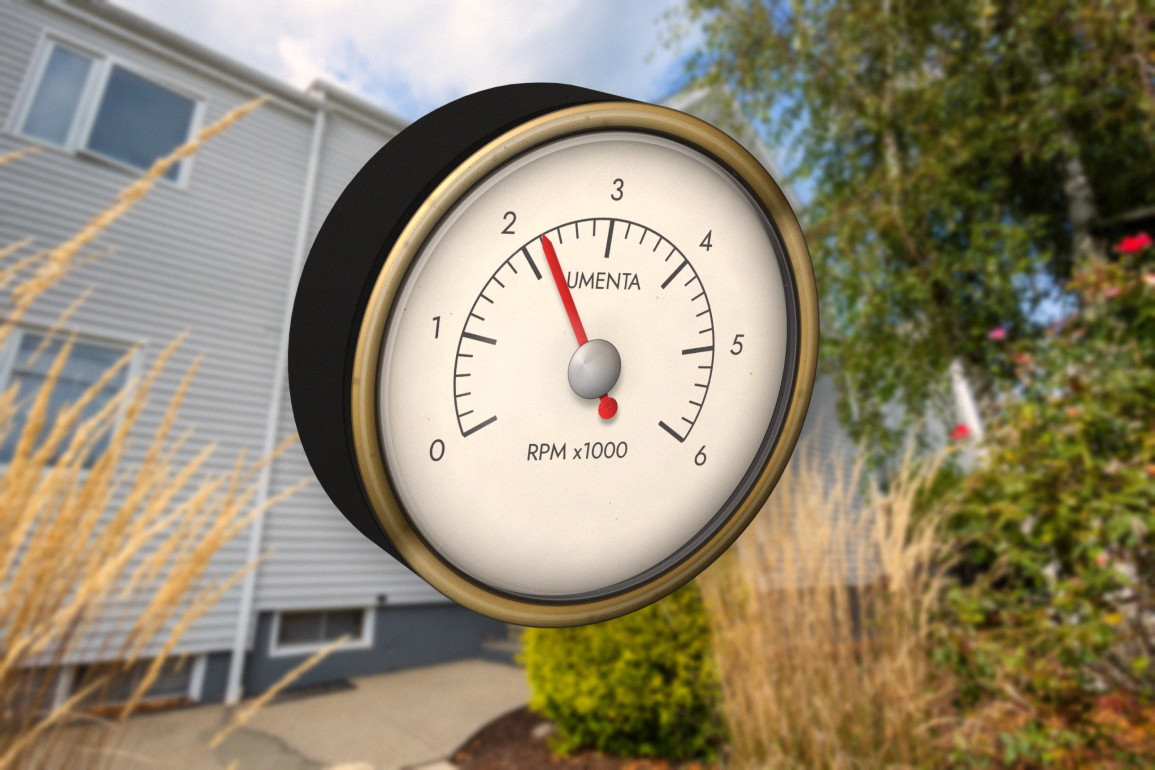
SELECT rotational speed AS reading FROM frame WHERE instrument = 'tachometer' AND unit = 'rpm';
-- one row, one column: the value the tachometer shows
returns 2200 rpm
